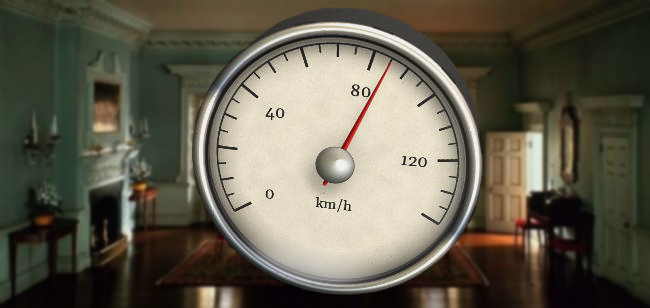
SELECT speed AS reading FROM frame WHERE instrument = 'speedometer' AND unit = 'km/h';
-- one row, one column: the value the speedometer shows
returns 85 km/h
